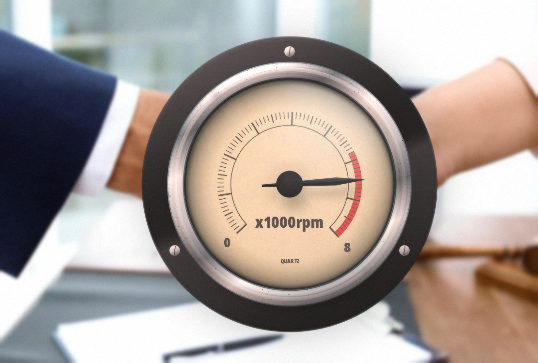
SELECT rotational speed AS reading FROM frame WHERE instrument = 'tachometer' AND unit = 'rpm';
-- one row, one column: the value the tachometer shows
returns 6500 rpm
